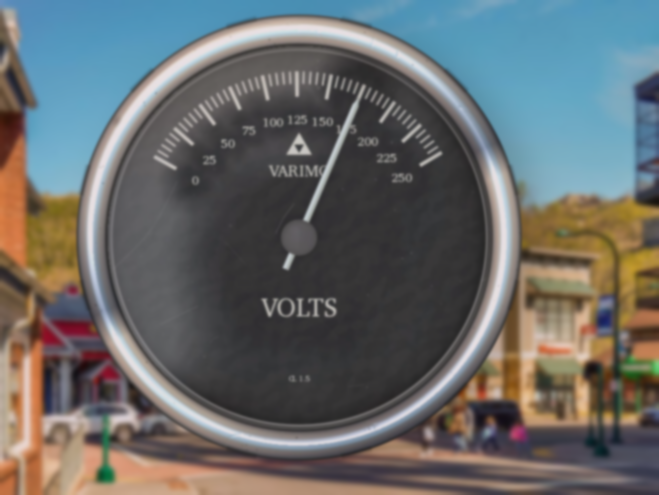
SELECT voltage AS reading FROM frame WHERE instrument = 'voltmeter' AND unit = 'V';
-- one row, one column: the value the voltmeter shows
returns 175 V
